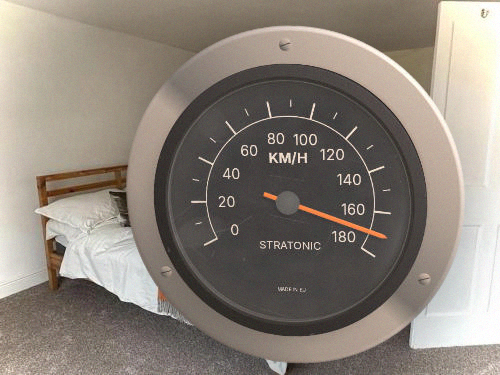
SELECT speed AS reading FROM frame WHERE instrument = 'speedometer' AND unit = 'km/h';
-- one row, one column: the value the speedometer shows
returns 170 km/h
